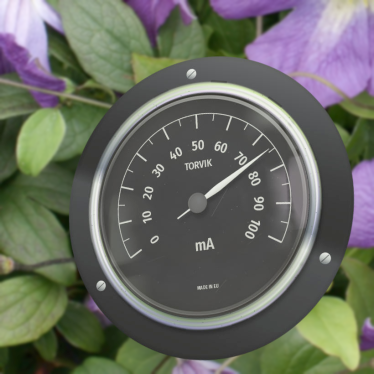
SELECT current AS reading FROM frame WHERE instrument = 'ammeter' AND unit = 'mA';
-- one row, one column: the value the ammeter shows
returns 75 mA
